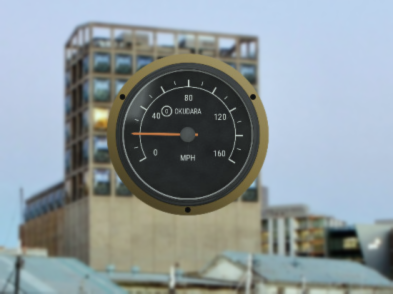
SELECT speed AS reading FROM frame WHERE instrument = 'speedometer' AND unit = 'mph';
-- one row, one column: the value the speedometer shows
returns 20 mph
